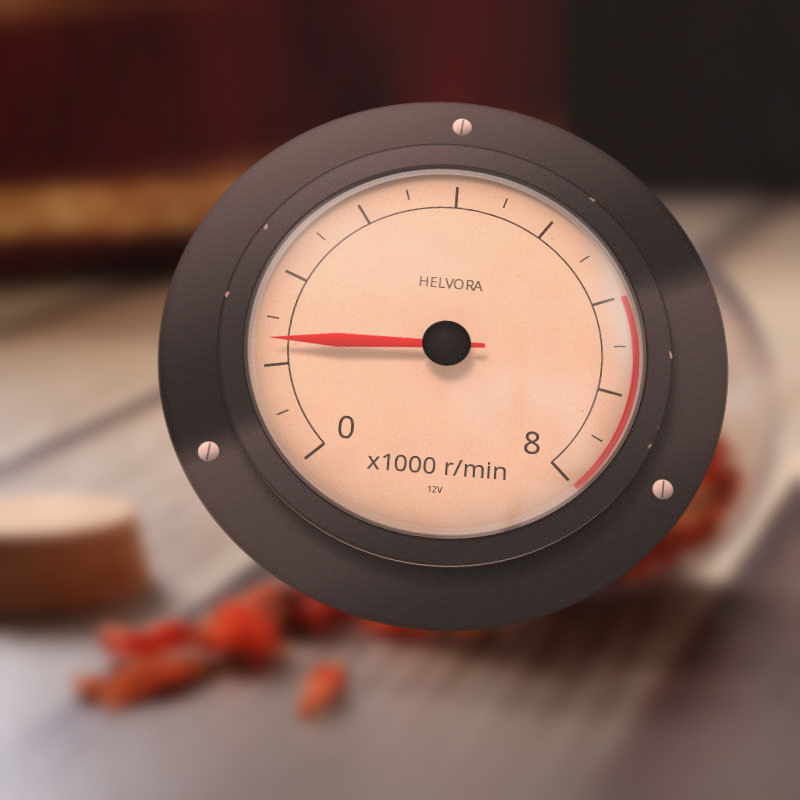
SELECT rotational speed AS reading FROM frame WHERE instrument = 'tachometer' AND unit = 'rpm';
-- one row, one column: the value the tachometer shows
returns 1250 rpm
